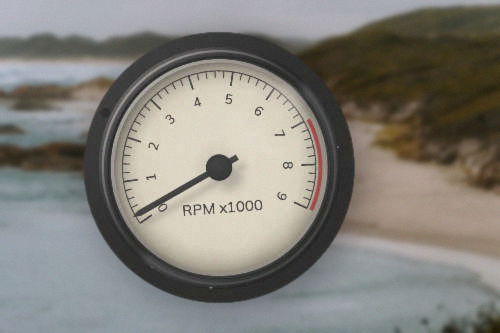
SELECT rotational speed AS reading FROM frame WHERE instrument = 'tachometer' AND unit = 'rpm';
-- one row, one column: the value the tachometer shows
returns 200 rpm
